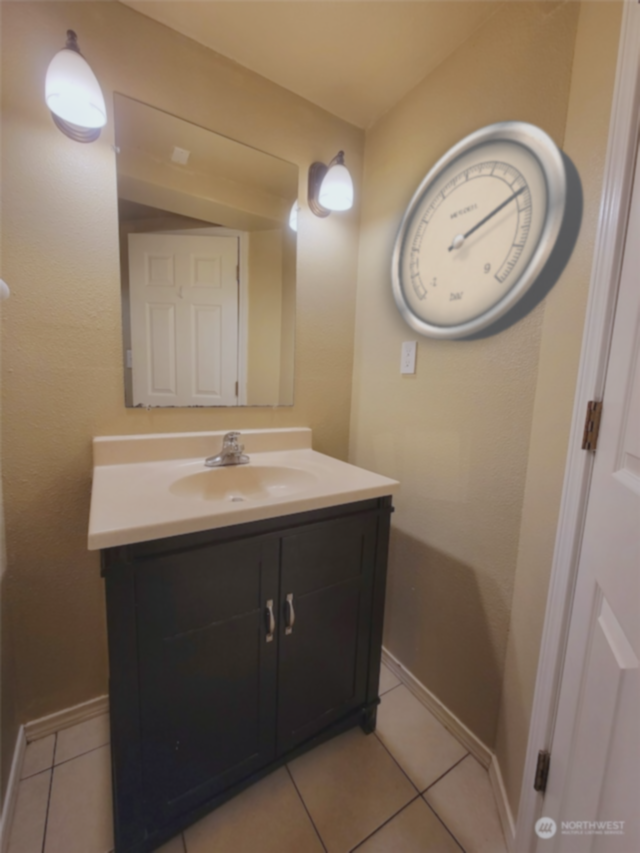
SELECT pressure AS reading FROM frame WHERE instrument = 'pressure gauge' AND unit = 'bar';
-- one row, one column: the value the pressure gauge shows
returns 6.5 bar
